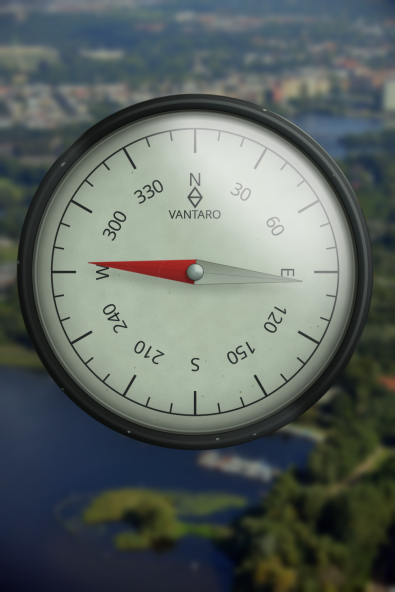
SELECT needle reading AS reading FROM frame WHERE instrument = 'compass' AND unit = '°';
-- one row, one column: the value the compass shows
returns 275 °
